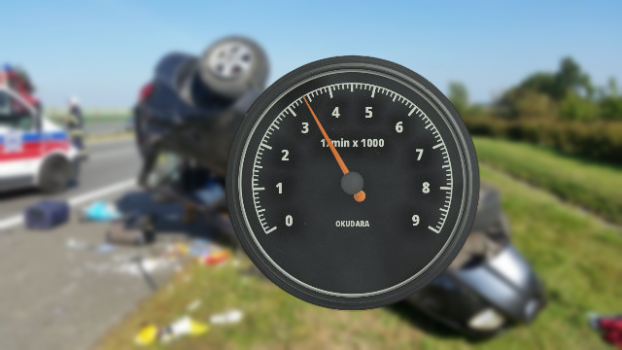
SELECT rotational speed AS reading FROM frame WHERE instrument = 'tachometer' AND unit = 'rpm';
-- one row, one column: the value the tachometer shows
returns 3400 rpm
